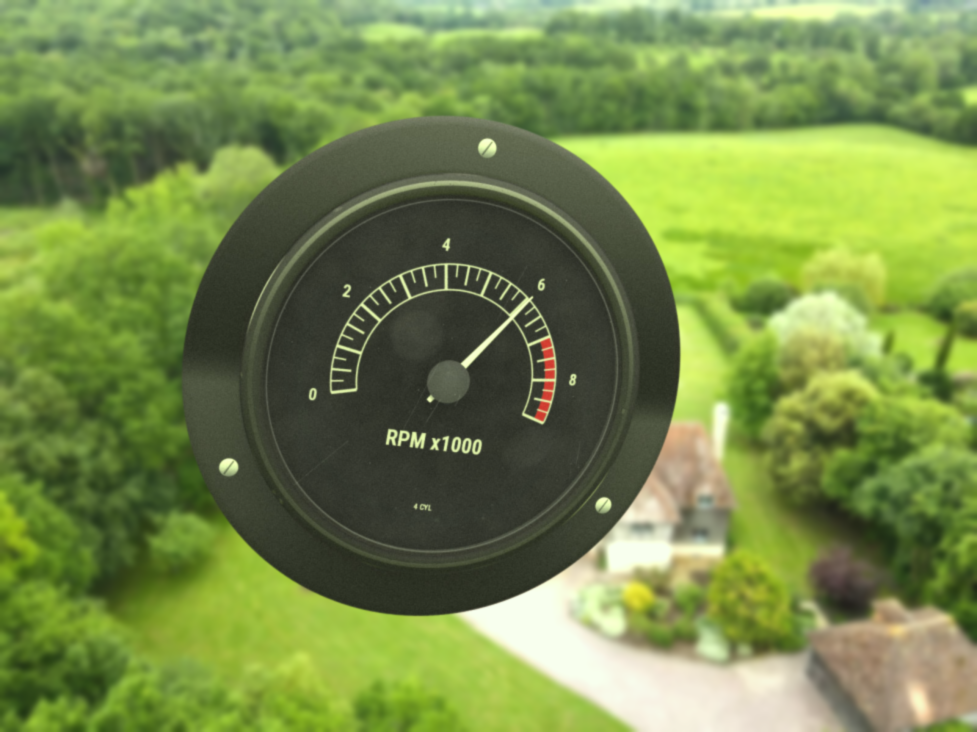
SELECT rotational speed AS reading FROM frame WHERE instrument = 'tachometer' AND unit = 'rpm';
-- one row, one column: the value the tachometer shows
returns 6000 rpm
